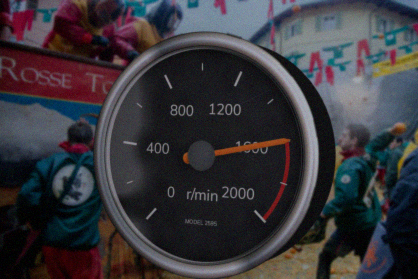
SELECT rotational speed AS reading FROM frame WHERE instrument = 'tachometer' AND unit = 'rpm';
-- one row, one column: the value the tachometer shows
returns 1600 rpm
